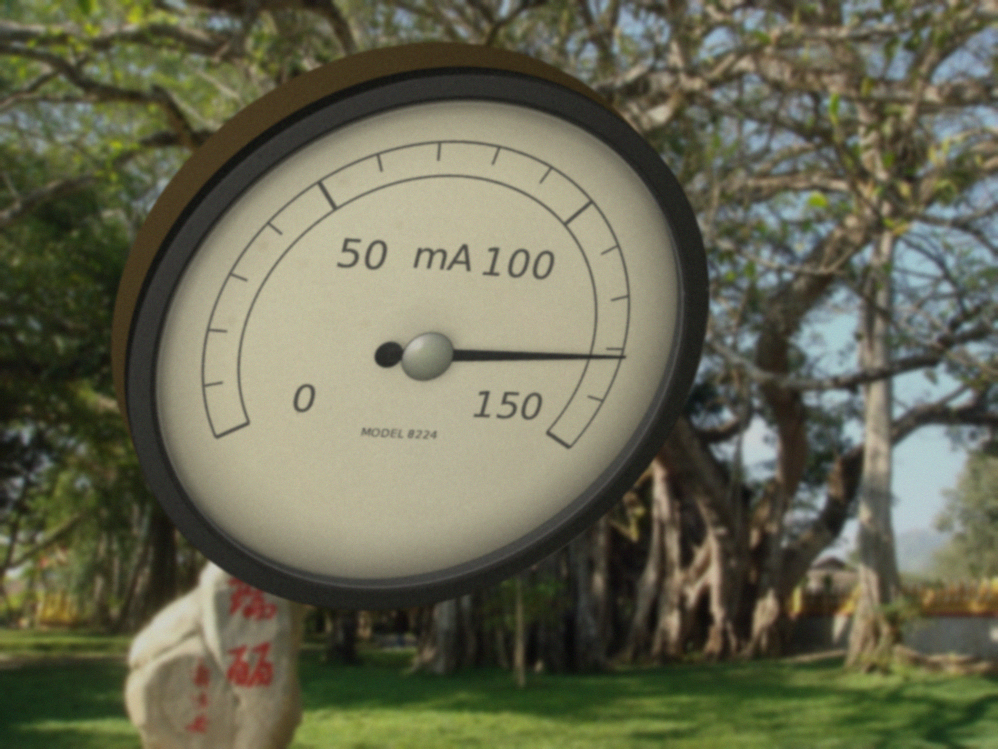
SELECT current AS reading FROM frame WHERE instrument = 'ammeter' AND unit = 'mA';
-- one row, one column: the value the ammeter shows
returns 130 mA
